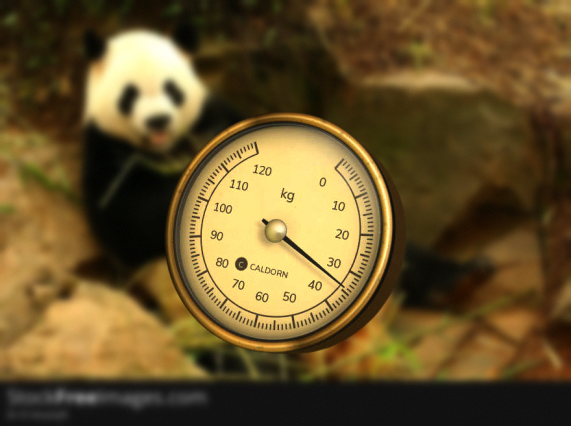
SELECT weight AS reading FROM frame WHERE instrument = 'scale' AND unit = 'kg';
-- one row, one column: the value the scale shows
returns 34 kg
